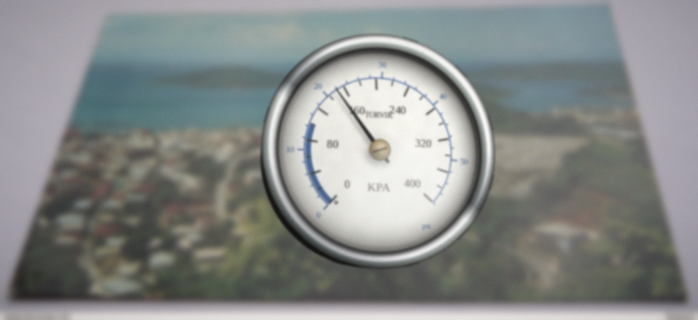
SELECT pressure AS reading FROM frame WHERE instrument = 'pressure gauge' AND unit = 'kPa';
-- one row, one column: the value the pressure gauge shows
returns 150 kPa
